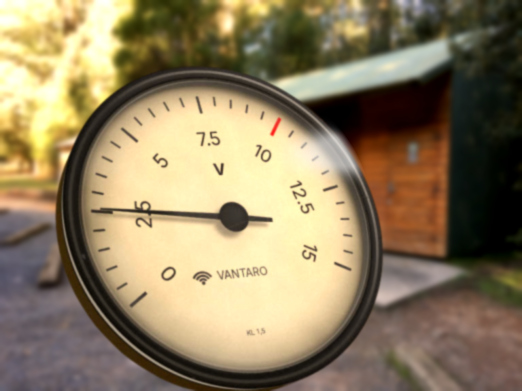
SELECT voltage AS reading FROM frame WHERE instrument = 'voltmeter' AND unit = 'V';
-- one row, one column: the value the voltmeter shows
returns 2.5 V
